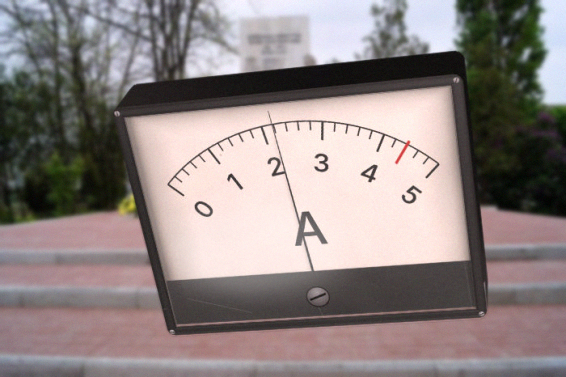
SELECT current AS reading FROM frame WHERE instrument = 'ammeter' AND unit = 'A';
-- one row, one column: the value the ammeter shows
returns 2.2 A
